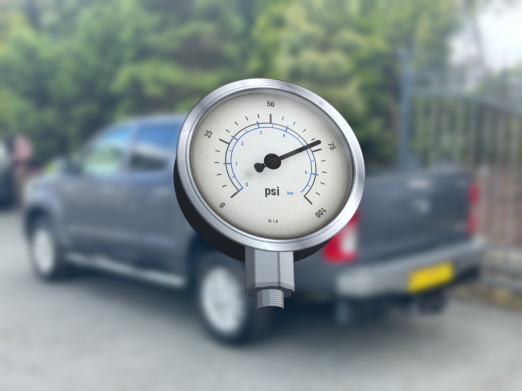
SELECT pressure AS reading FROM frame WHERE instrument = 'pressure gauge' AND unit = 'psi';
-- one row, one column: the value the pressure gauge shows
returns 72.5 psi
